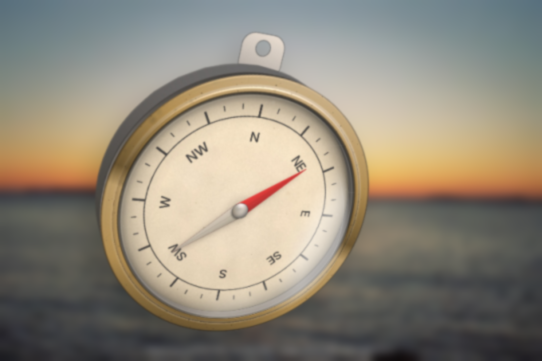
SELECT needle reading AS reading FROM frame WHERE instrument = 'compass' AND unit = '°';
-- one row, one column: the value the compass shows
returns 50 °
